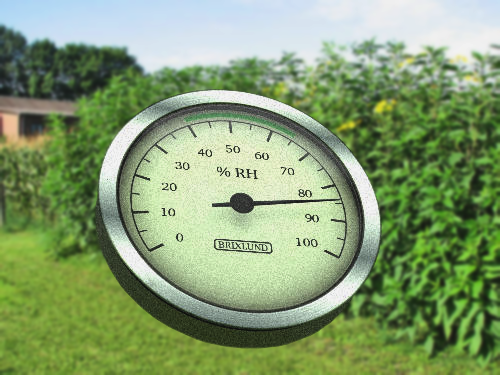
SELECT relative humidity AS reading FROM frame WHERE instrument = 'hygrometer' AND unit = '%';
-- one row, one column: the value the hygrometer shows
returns 85 %
